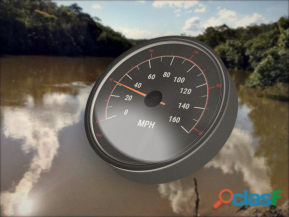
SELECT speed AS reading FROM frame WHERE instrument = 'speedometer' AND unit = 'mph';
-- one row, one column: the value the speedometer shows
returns 30 mph
